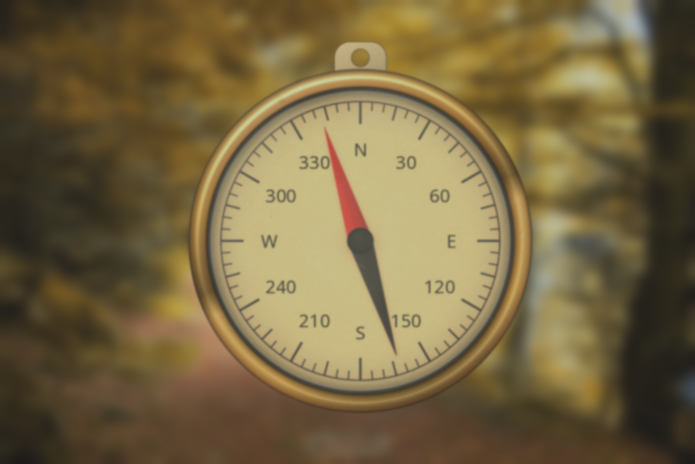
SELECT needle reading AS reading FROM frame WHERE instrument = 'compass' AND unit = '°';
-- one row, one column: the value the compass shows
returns 342.5 °
